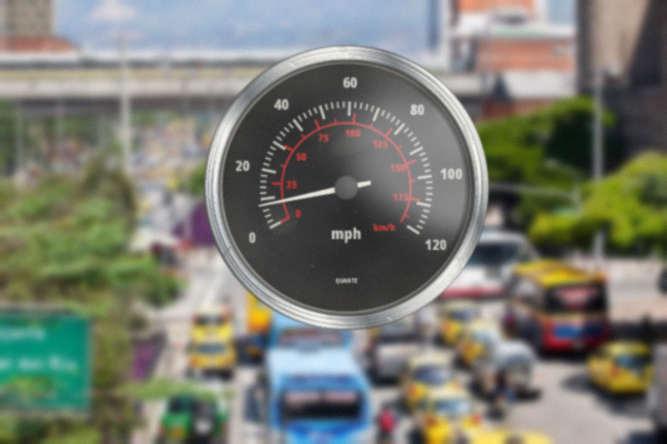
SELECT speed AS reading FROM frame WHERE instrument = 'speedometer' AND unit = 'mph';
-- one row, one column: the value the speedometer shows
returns 8 mph
